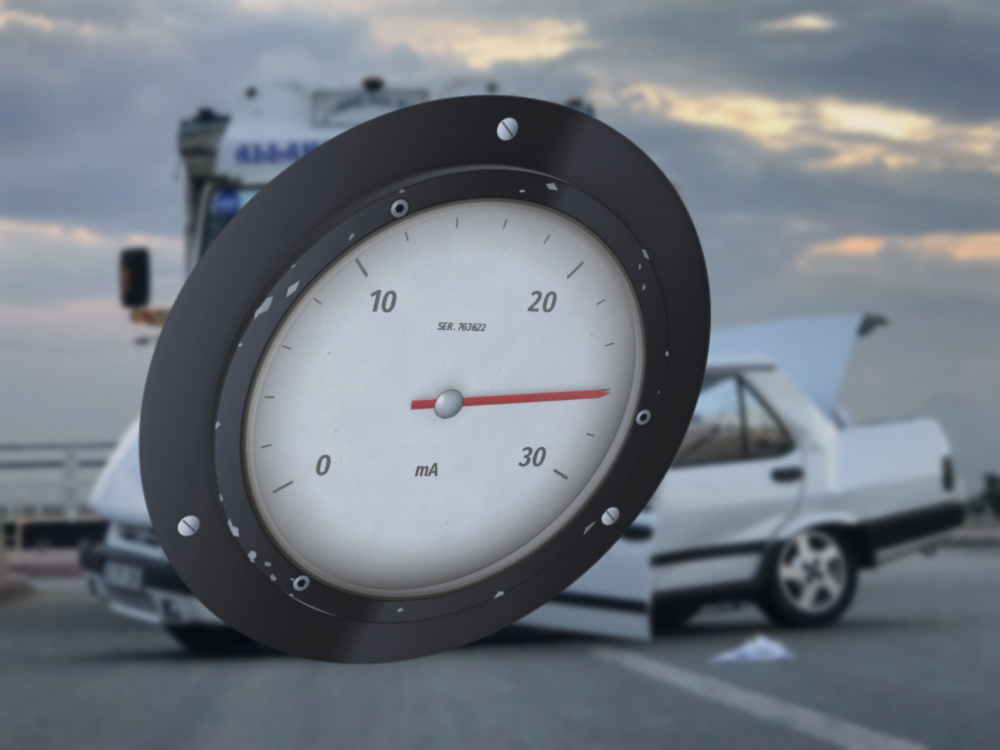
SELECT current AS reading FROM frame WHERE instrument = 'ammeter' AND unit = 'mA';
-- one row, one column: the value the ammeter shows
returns 26 mA
